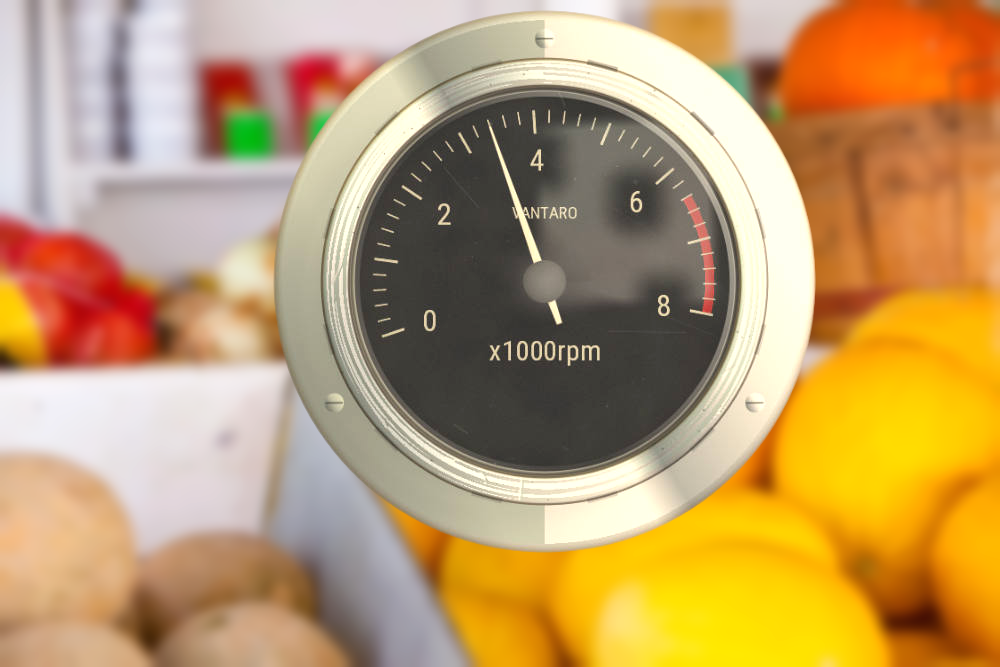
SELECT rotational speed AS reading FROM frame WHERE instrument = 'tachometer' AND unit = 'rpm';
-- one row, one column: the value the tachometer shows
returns 3400 rpm
